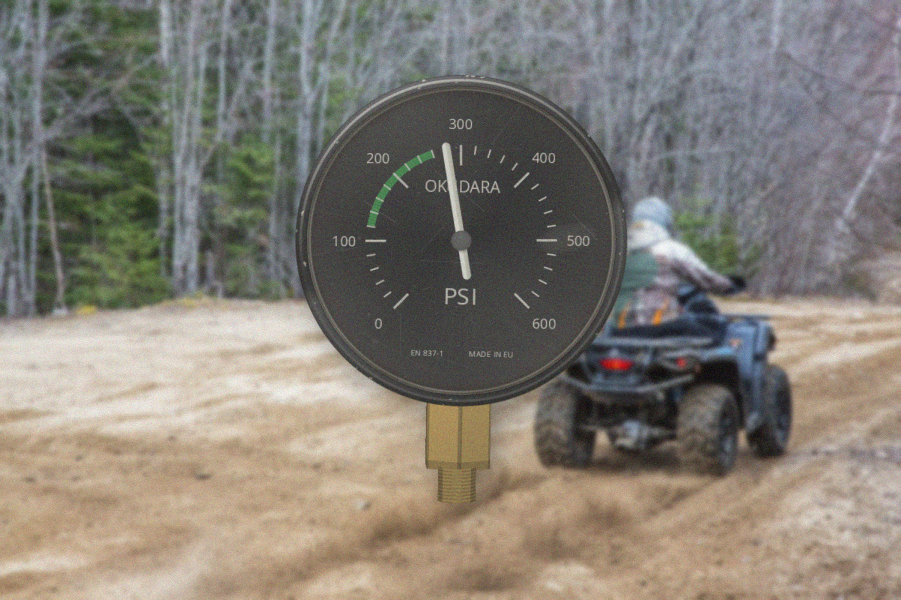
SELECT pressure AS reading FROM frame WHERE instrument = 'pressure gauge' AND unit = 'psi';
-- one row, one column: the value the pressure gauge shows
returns 280 psi
